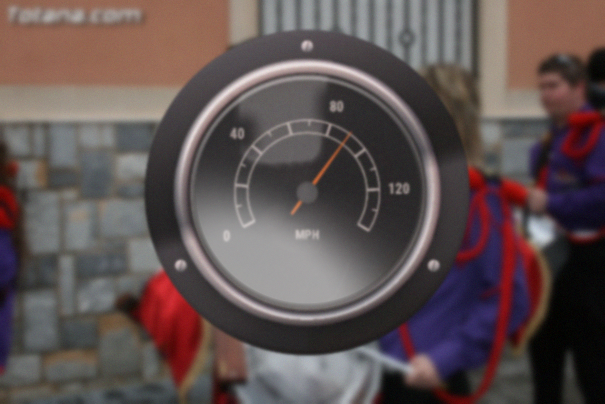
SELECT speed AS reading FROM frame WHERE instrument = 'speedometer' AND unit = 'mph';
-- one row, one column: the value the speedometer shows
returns 90 mph
